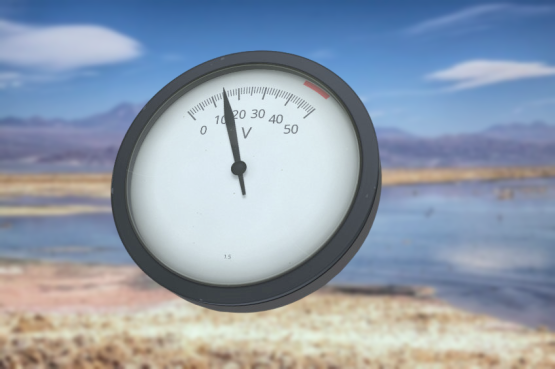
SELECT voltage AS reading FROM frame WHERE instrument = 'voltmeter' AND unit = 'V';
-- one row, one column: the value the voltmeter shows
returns 15 V
